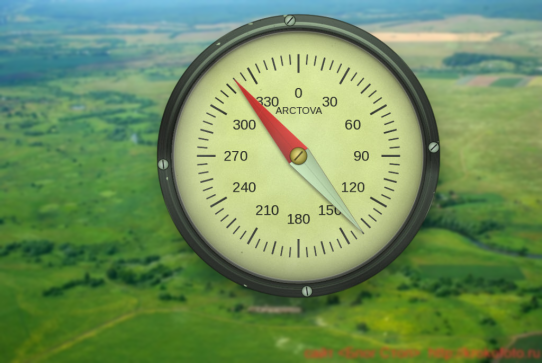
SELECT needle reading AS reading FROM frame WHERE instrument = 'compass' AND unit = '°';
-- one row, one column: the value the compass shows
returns 320 °
